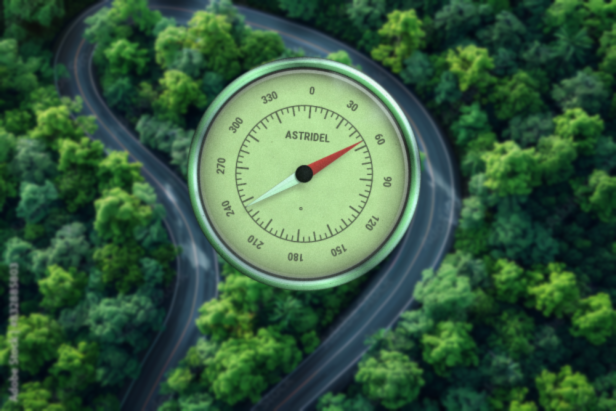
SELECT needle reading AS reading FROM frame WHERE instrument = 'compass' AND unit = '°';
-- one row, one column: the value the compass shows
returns 55 °
